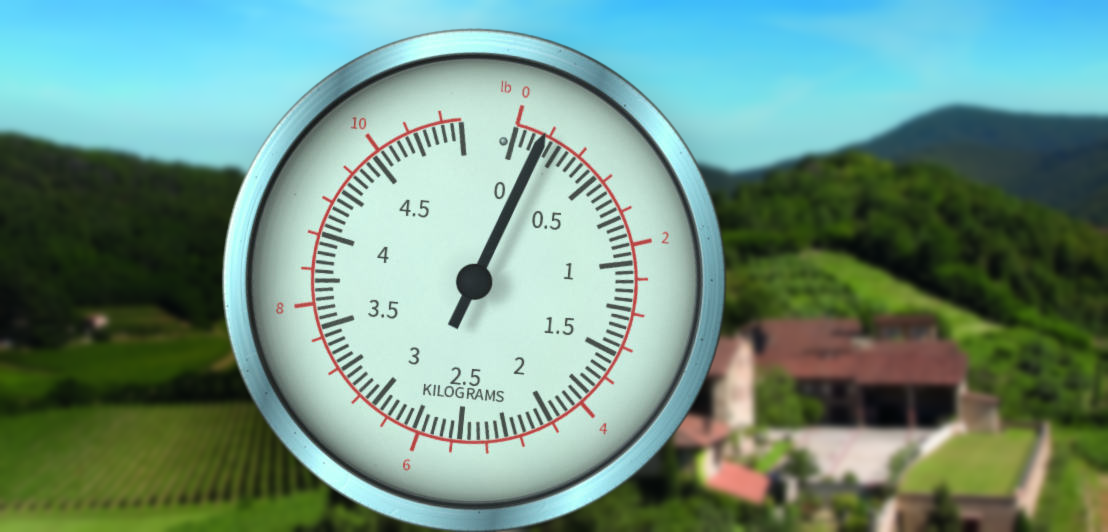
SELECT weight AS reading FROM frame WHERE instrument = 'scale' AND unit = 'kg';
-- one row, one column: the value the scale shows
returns 0.15 kg
